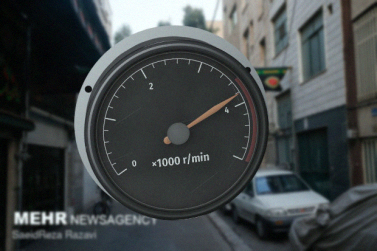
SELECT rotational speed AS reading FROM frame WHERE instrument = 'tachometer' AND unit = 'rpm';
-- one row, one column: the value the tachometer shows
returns 3800 rpm
